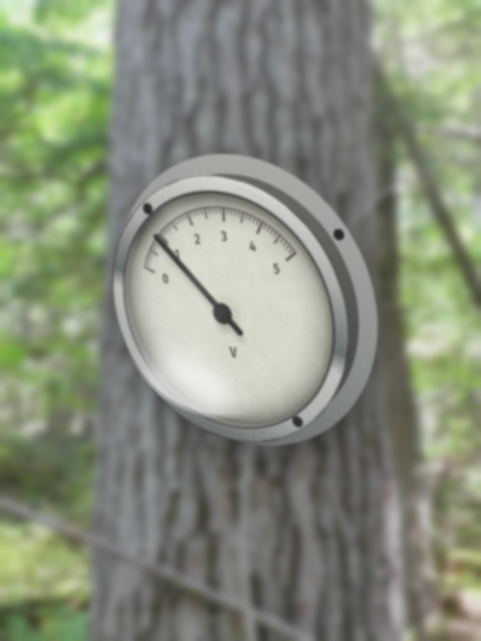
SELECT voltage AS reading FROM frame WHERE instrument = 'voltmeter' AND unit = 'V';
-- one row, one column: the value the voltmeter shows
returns 1 V
